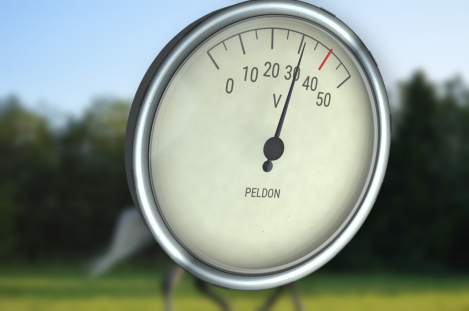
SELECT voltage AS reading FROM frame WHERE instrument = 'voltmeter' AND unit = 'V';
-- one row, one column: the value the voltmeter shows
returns 30 V
